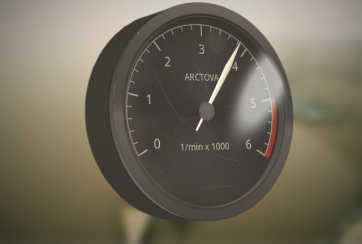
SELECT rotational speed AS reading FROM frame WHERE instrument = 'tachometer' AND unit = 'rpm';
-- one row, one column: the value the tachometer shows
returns 3800 rpm
